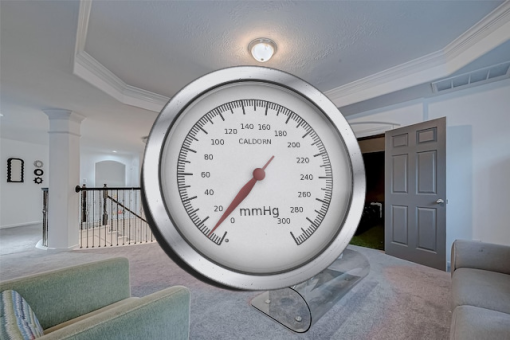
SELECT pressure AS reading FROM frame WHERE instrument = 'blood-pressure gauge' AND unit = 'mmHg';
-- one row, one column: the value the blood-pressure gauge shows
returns 10 mmHg
